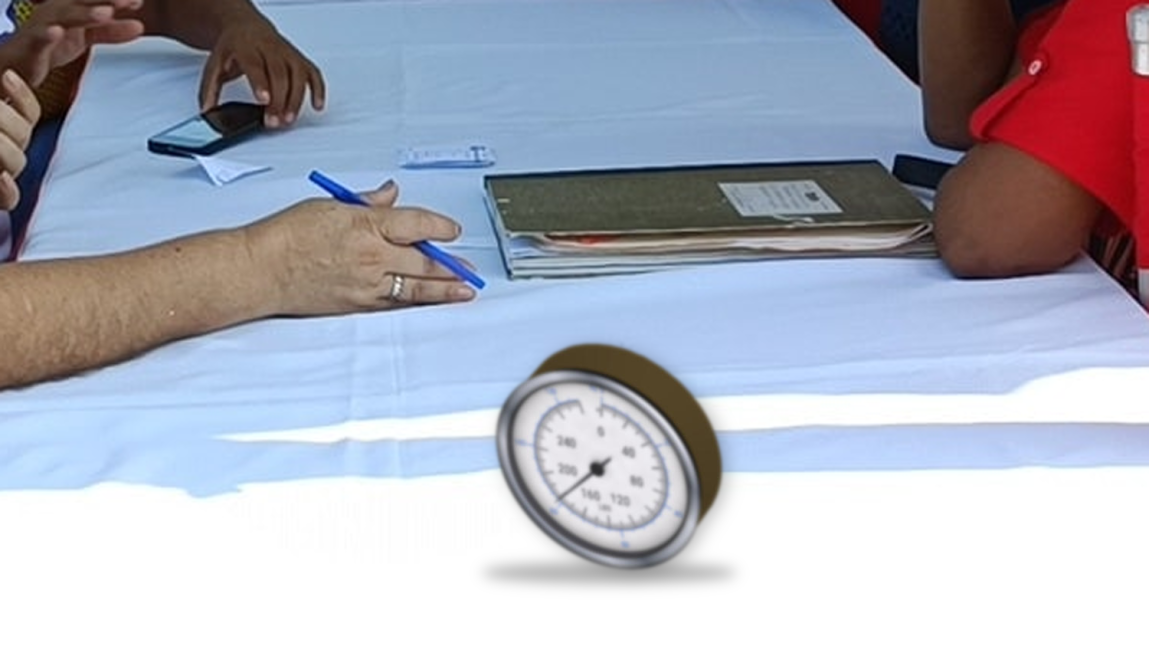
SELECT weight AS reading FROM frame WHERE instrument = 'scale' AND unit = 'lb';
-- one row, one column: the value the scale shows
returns 180 lb
